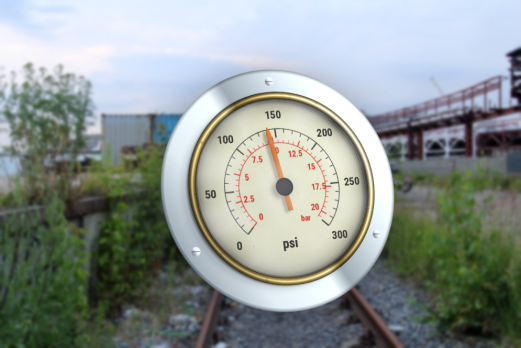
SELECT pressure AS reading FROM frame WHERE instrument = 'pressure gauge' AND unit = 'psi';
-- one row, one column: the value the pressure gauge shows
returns 140 psi
